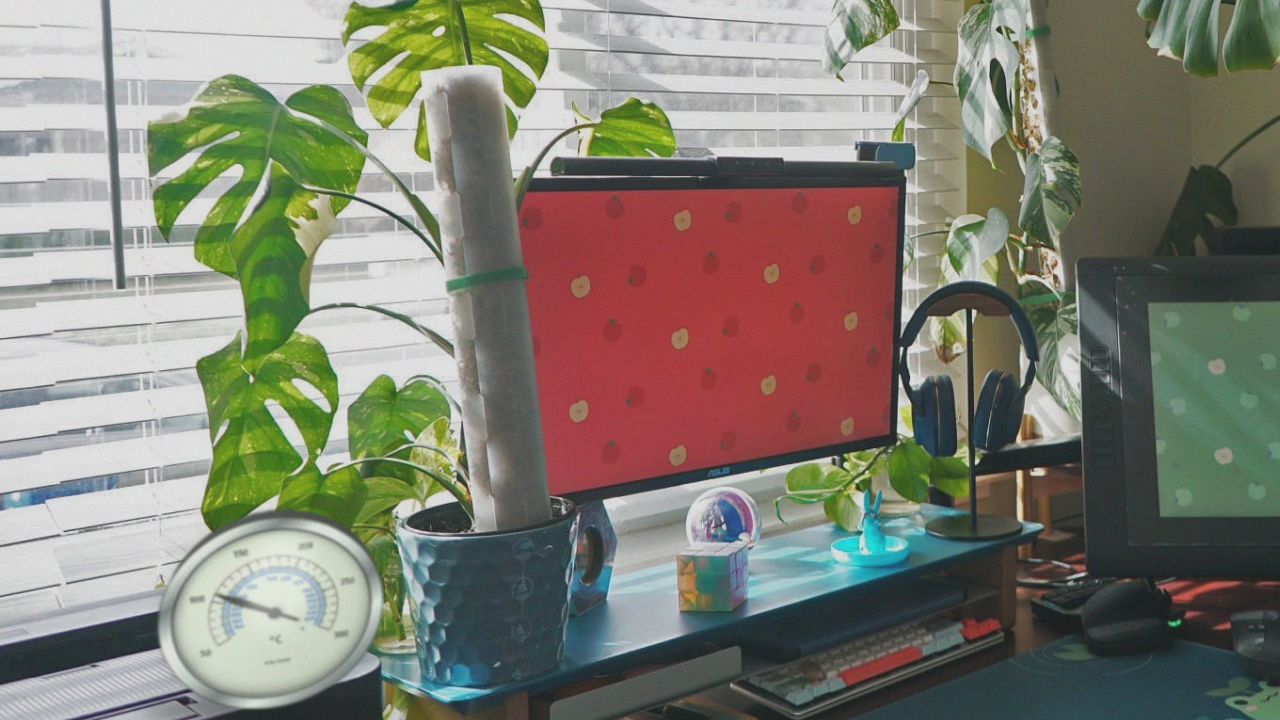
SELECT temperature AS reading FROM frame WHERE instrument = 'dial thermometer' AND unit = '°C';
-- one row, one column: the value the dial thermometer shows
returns 110 °C
